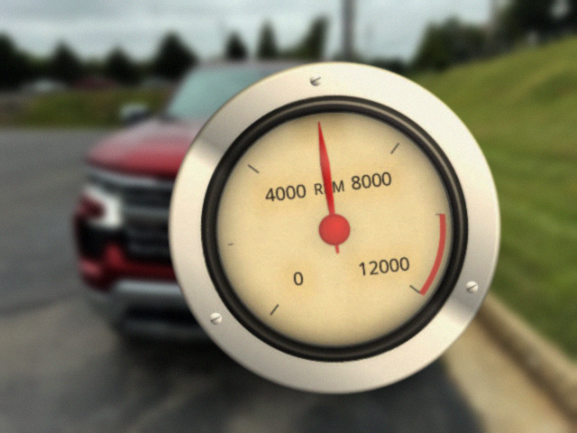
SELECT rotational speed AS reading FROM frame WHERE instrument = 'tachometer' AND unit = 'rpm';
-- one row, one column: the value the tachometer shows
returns 6000 rpm
